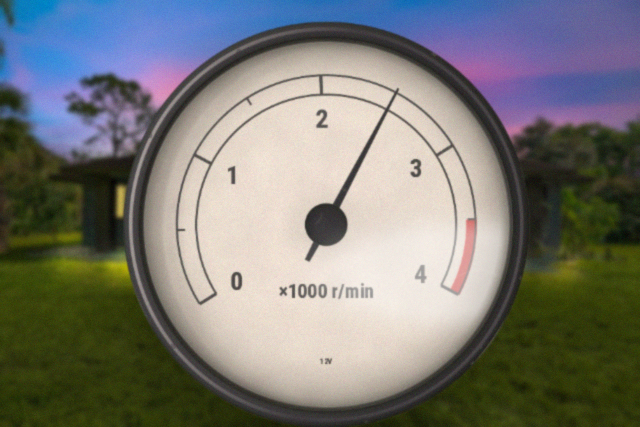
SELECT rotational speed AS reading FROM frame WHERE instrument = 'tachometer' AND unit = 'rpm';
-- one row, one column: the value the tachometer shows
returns 2500 rpm
